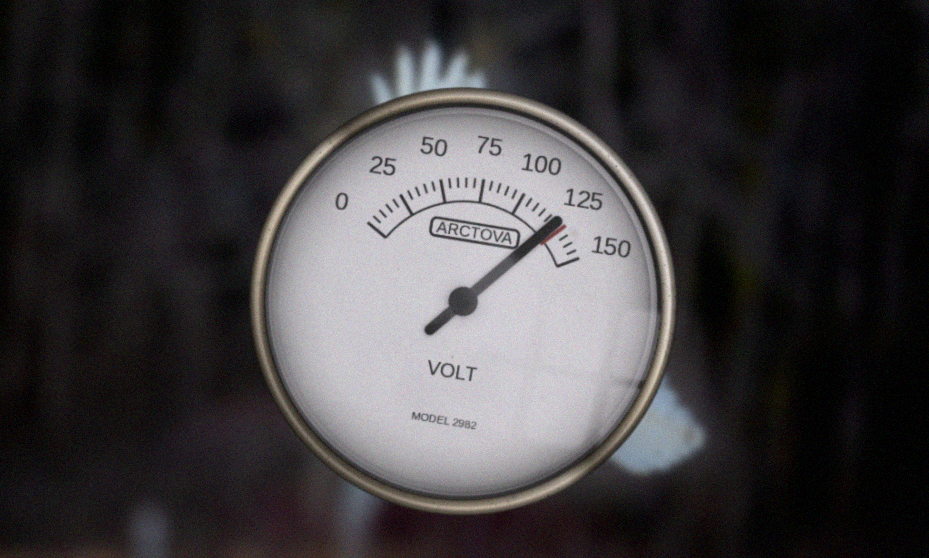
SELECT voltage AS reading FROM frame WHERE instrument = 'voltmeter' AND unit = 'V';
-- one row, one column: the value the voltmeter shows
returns 125 V
